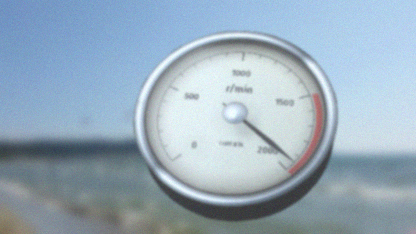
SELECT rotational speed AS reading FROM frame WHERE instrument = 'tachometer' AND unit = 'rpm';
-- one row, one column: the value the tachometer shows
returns 1950 rpm
